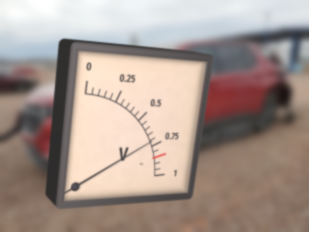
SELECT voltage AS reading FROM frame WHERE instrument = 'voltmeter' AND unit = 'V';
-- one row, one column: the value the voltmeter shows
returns 0.7 V
